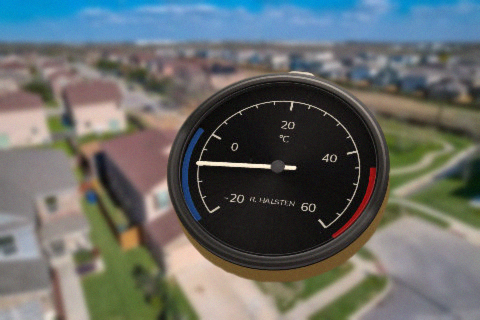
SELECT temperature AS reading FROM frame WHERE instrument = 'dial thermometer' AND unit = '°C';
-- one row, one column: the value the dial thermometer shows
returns -8 °C
